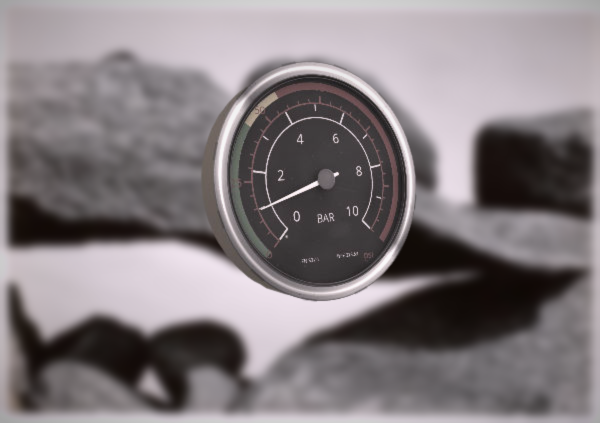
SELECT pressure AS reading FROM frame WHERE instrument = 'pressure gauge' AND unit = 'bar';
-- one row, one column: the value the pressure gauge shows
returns 1 bar
